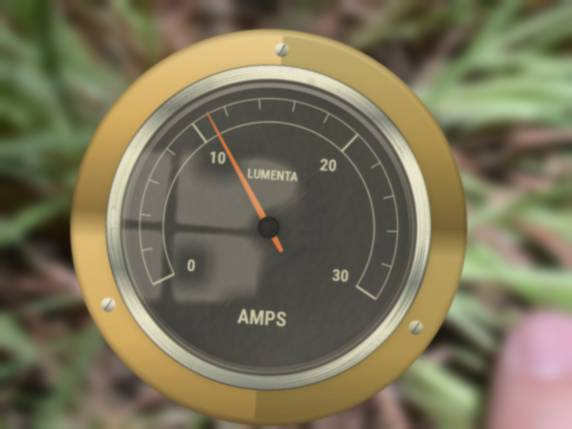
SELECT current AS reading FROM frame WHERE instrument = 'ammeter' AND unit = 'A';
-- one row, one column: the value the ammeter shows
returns 11 A
